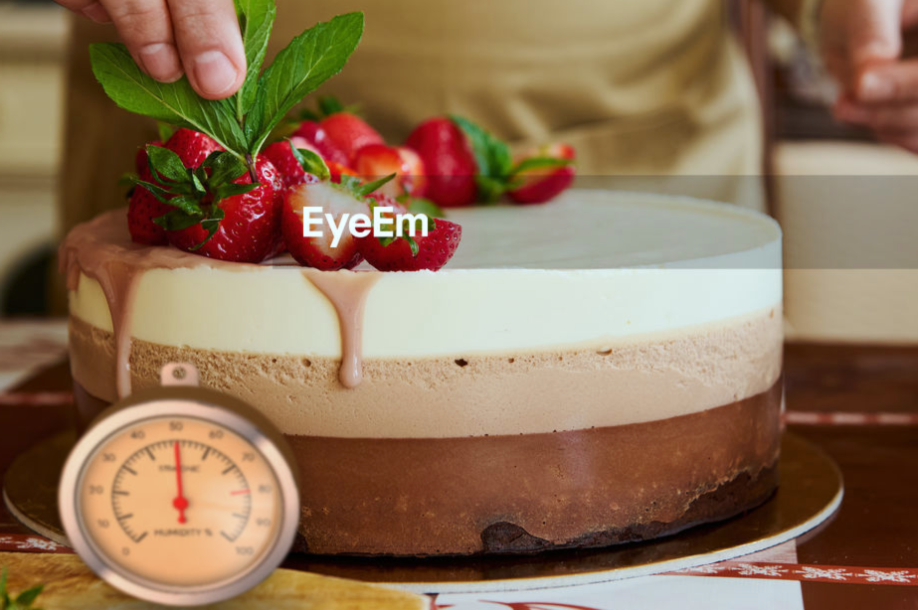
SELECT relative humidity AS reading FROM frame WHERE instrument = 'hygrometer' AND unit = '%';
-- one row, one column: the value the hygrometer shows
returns 50 %
